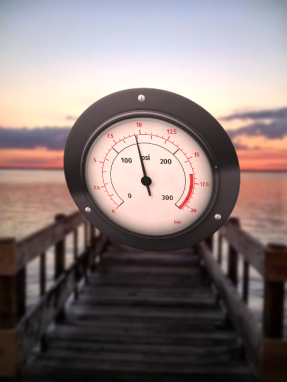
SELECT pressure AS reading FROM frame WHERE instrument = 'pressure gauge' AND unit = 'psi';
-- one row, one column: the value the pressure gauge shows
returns 140 psi
